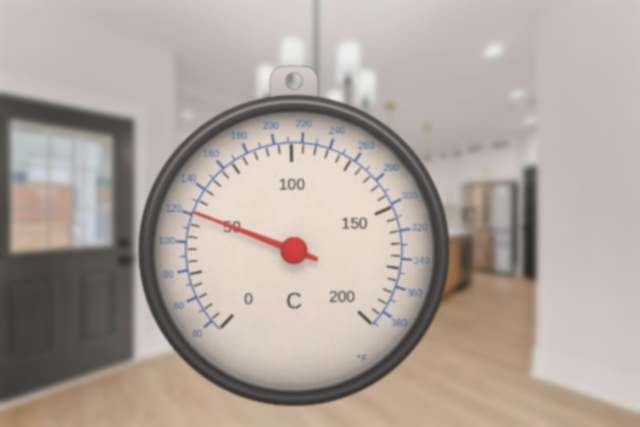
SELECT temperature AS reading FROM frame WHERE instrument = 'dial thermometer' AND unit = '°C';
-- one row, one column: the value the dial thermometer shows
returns 50 °C
